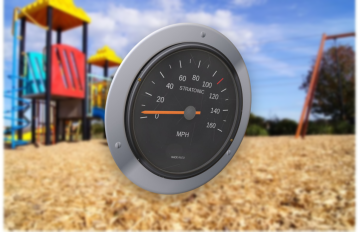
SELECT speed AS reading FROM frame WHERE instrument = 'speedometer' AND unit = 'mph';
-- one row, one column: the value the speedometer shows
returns 5 mph
